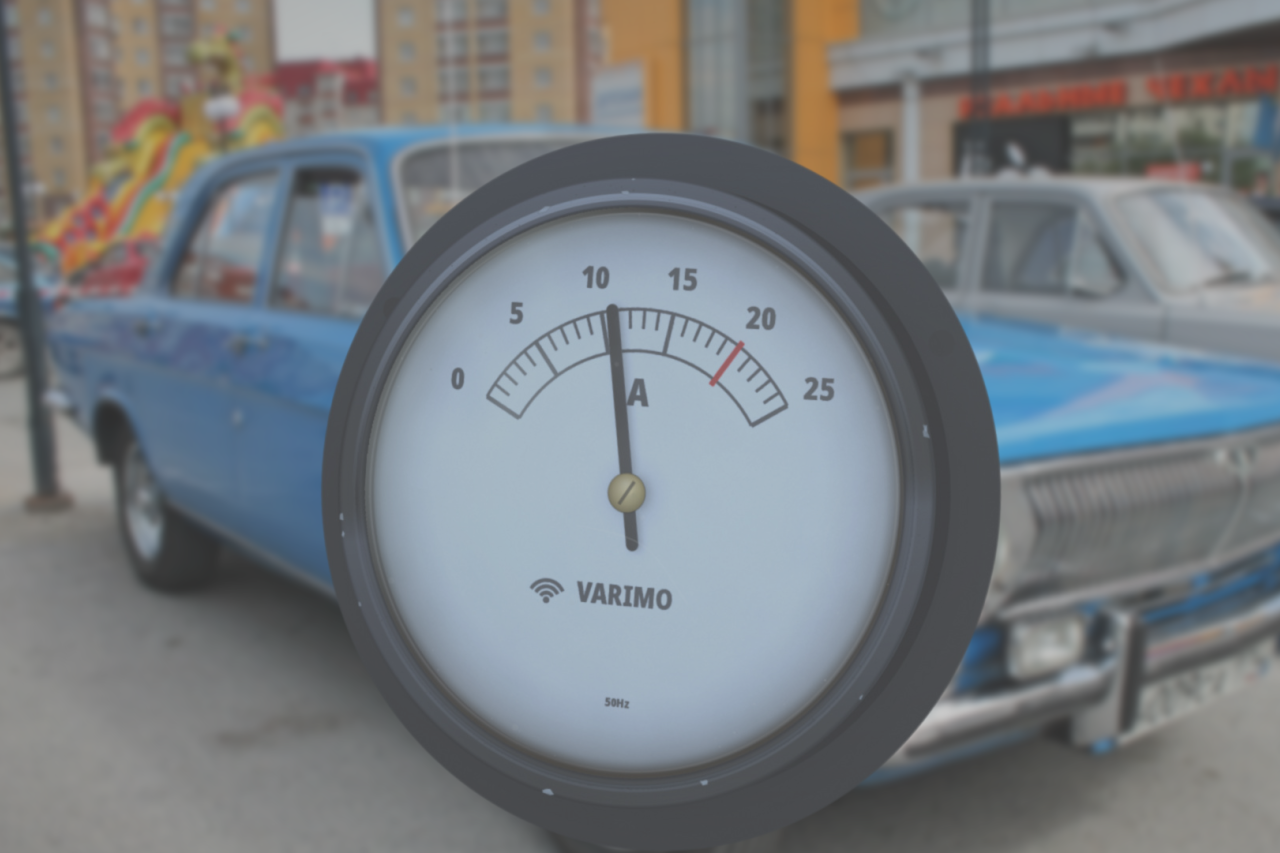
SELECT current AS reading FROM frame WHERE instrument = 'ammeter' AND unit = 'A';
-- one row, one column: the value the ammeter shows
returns 11 A
